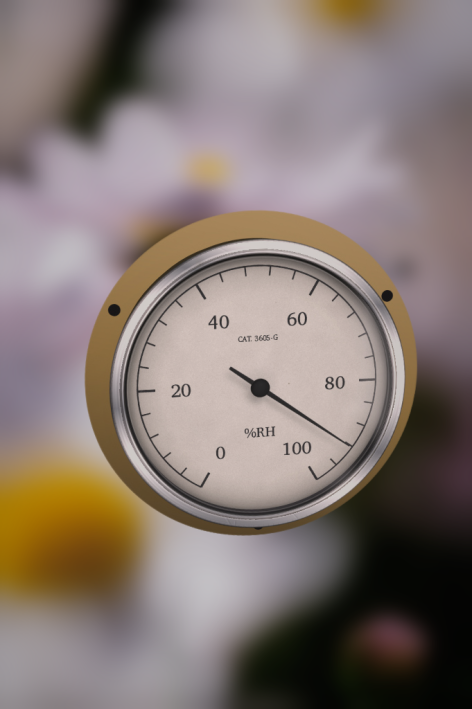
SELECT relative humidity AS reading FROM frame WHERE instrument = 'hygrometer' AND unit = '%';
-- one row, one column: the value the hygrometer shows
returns 92 %
